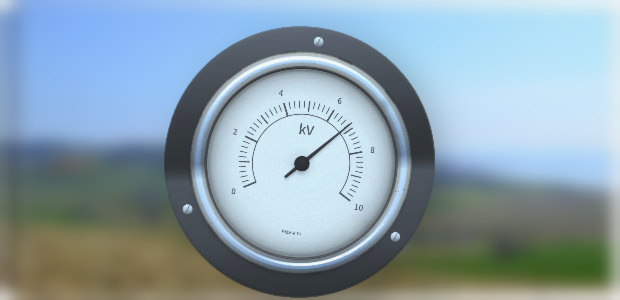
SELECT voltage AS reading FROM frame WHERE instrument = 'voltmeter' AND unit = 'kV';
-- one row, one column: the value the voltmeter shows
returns 6.8 kV
